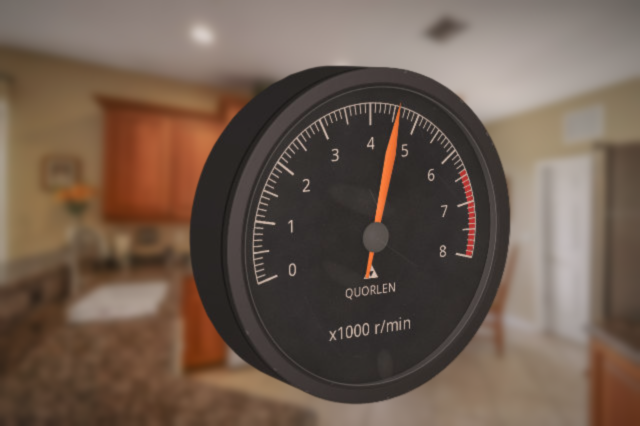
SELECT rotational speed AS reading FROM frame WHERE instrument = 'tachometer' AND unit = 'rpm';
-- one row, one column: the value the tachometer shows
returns 4500 rpm
